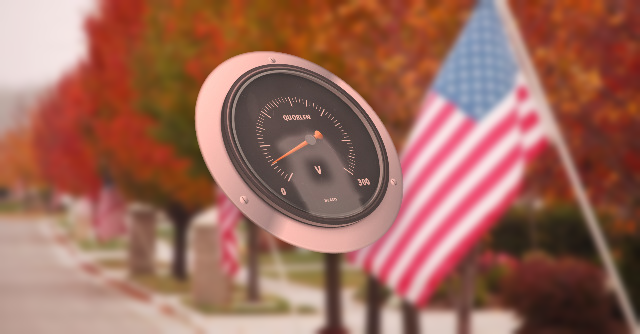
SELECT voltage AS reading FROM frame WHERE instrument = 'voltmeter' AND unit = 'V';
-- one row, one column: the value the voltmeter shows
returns 25 V
